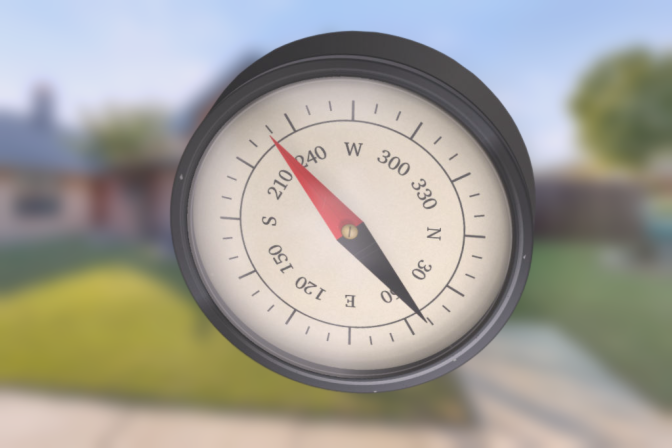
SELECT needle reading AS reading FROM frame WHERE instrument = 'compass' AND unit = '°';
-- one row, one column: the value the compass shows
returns 230 °
